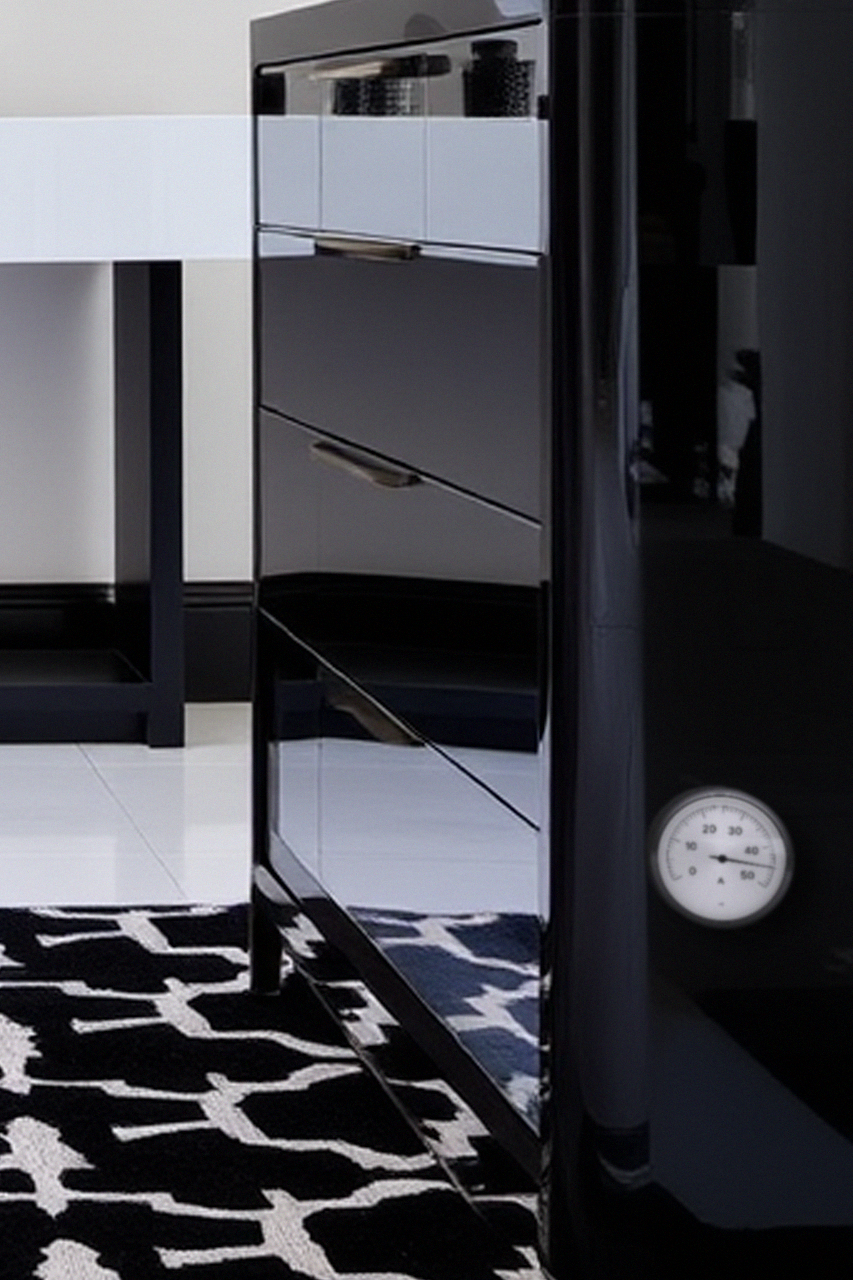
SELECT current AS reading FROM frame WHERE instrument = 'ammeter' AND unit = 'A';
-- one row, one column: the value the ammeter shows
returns 45 A
